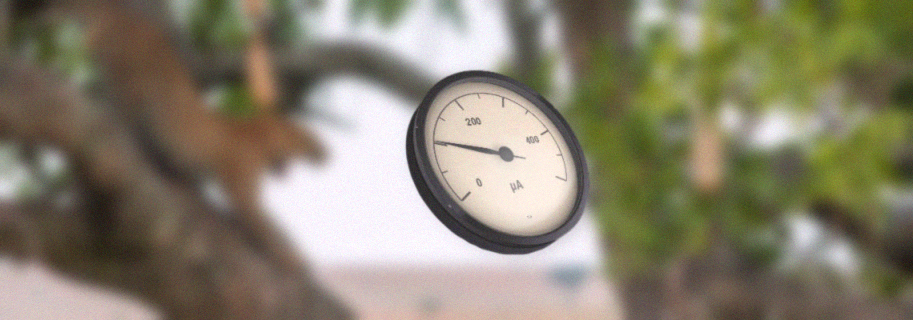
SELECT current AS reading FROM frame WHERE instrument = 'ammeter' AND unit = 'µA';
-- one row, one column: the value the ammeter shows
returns 100 µA
